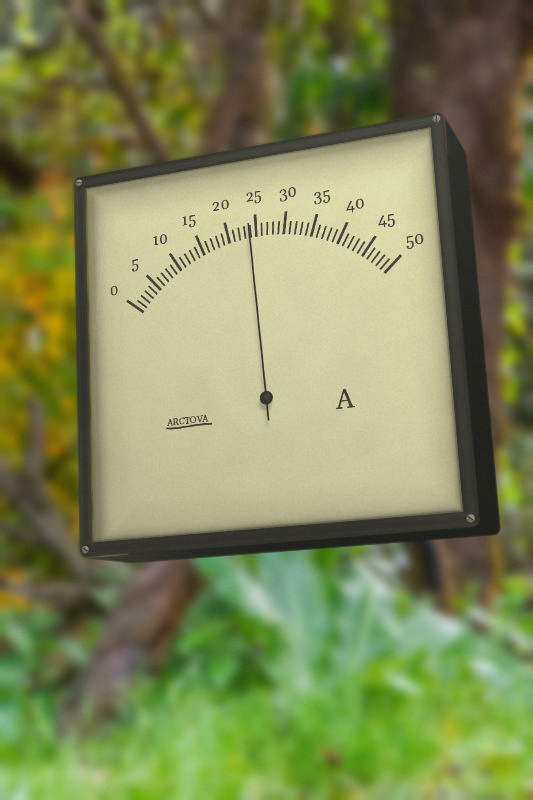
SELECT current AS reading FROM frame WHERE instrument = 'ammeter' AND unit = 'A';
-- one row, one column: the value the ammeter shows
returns 24 A
